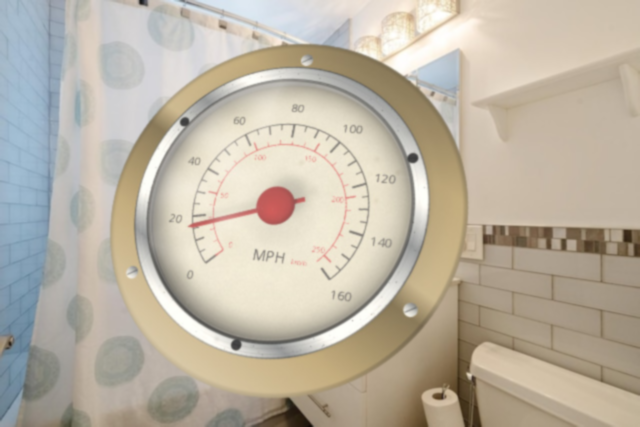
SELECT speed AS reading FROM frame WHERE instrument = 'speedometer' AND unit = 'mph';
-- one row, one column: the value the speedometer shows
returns 15 mph
